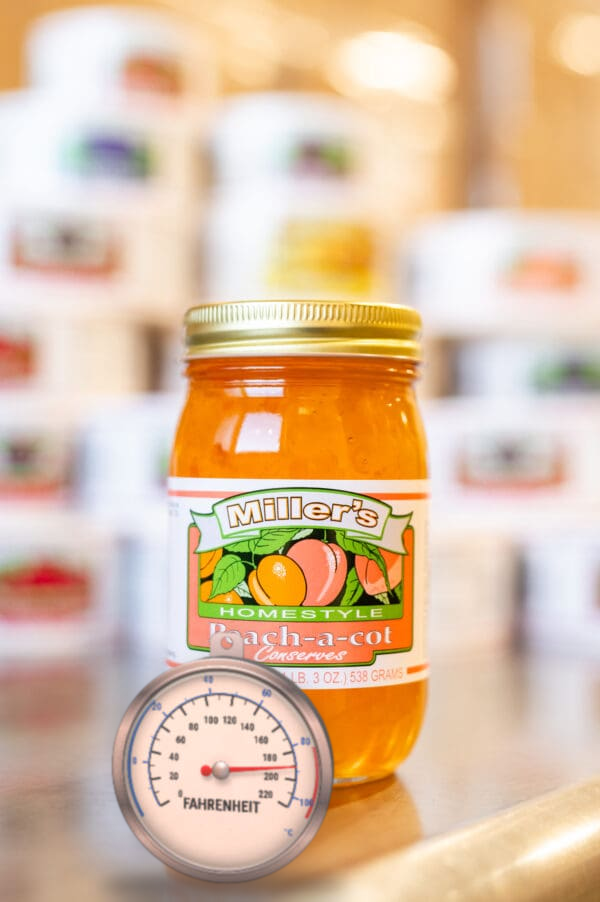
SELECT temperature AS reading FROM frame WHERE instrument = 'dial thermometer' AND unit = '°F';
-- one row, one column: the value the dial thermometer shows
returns 190 °F
